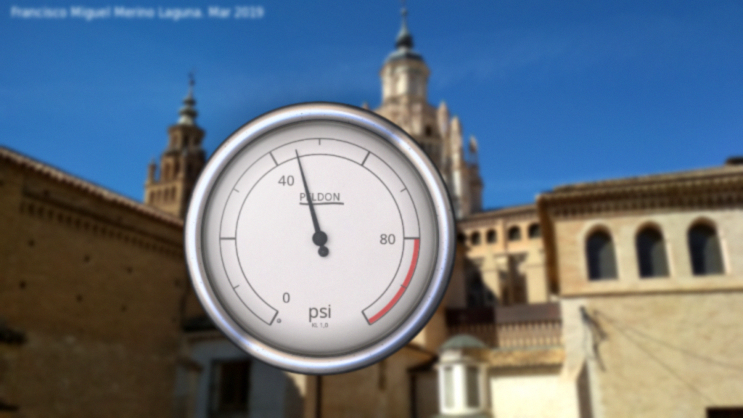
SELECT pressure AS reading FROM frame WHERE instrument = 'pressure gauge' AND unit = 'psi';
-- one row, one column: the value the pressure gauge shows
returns 45 psi
